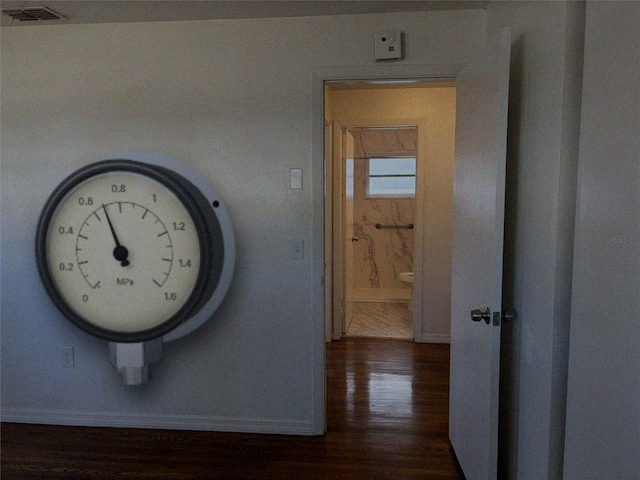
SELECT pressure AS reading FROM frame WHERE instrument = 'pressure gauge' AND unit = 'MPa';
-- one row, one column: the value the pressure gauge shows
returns 0.7 MPa
